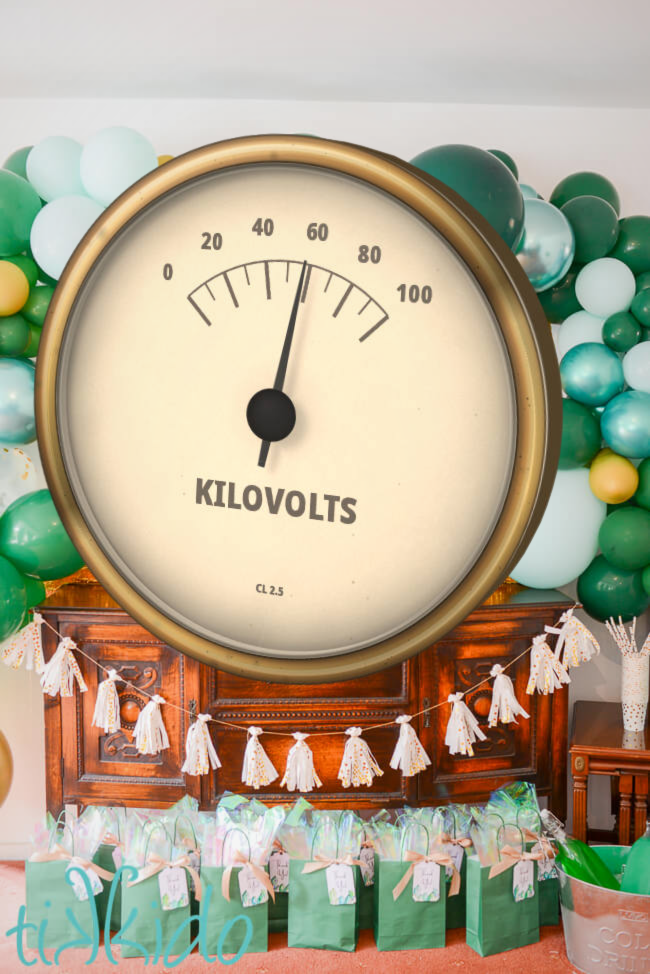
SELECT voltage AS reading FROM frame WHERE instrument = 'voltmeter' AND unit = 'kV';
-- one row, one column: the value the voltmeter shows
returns 60 kV
